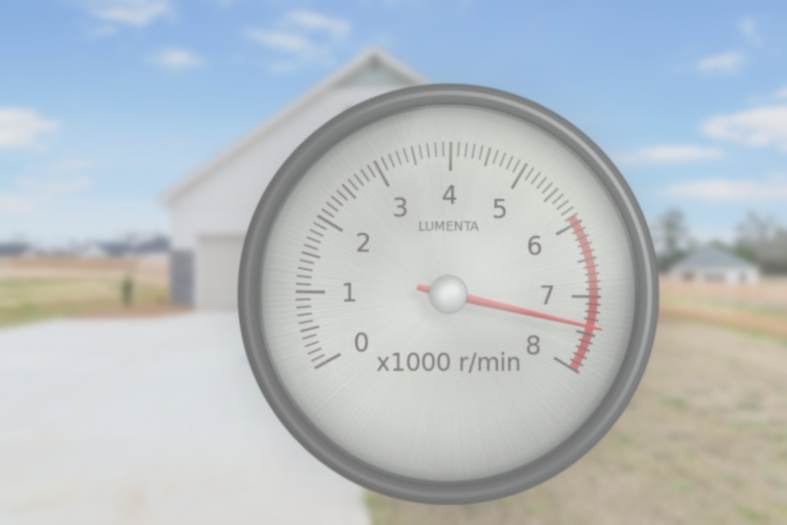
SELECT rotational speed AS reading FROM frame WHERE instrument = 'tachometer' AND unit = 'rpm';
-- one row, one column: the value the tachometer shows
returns 7400 rpm
